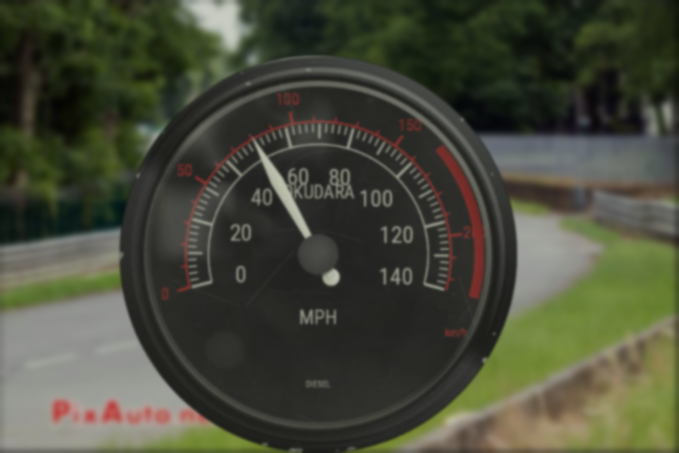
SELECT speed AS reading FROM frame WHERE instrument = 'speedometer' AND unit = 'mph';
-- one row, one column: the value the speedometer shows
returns 50 mph
